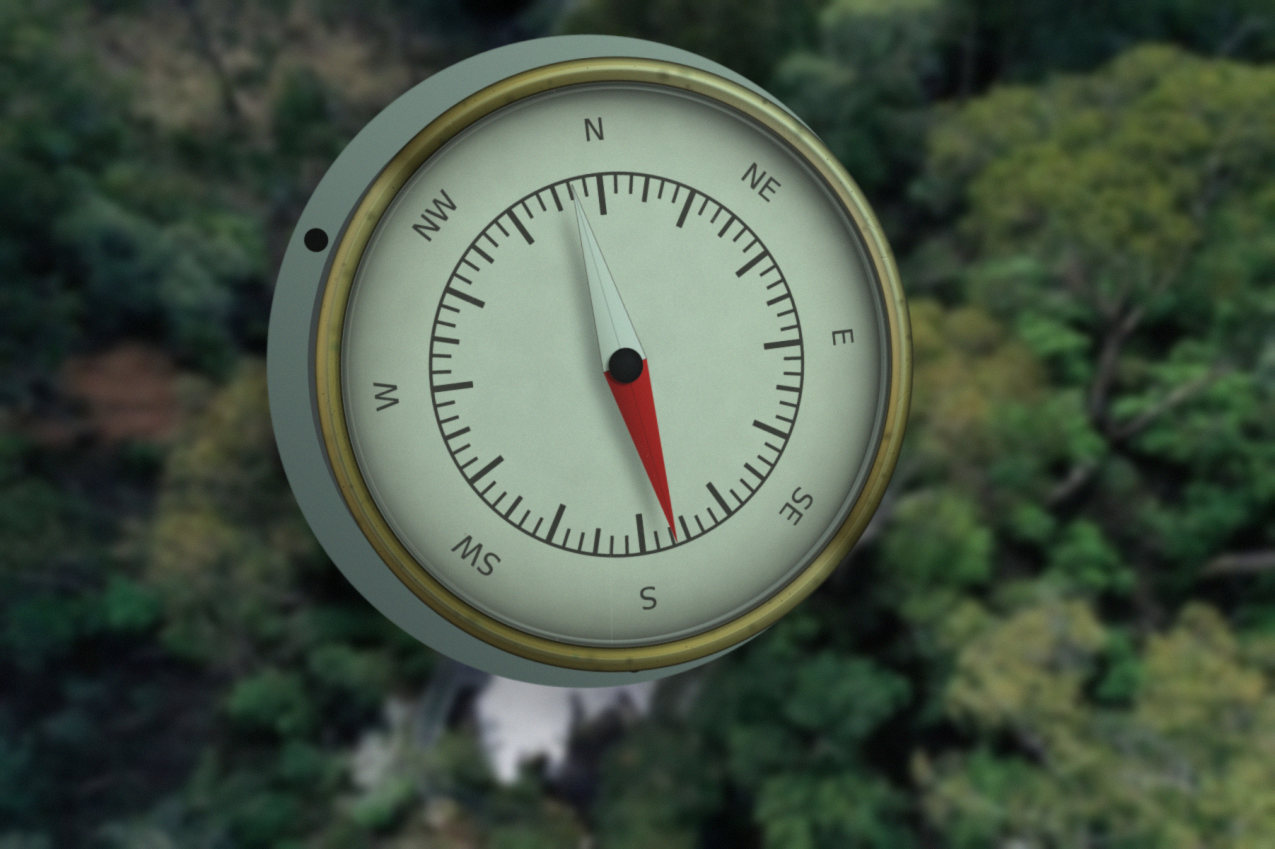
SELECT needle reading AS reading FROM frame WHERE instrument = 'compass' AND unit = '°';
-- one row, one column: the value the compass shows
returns 170 °
